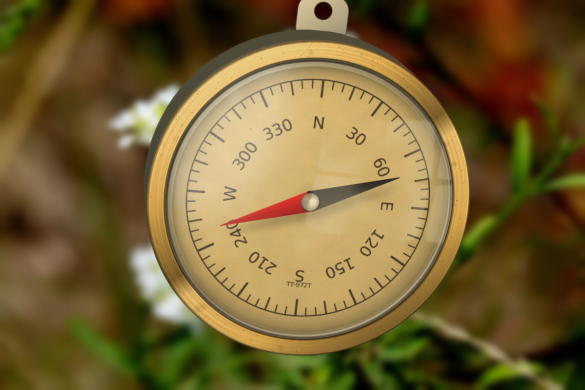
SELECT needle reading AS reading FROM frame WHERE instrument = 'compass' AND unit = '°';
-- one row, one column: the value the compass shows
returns 250 °
